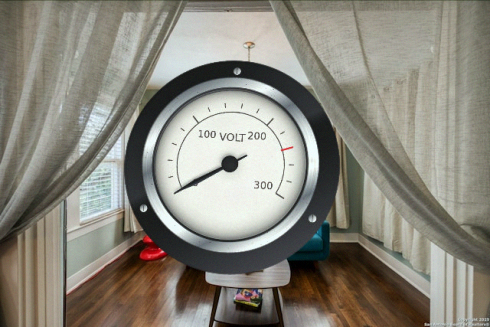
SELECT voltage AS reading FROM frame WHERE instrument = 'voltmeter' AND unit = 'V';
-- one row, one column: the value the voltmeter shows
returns 0 V
